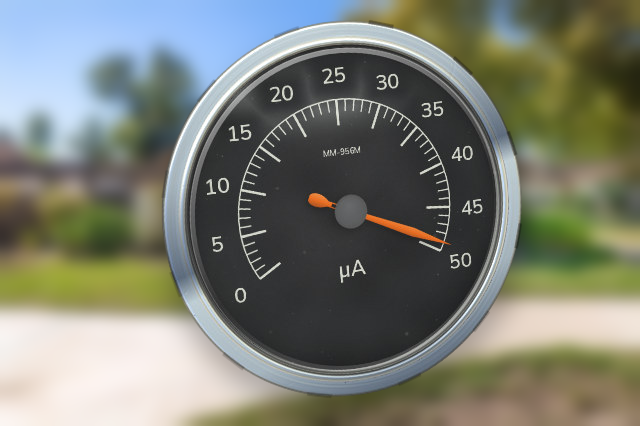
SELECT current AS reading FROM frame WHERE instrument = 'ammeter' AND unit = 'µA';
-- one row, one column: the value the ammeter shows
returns 49 µA
